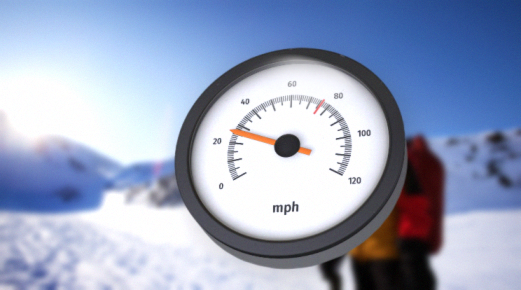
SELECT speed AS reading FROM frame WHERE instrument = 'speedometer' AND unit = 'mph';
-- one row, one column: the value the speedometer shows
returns 25 mph
